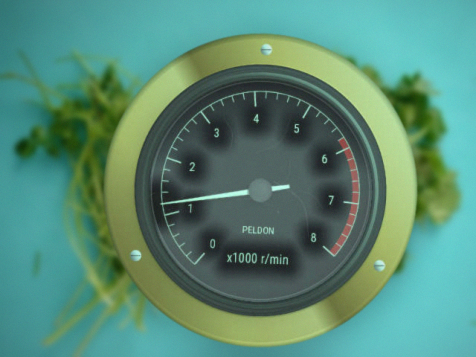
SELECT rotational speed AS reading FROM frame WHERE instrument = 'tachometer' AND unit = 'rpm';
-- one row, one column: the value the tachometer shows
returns 1200 rpm
